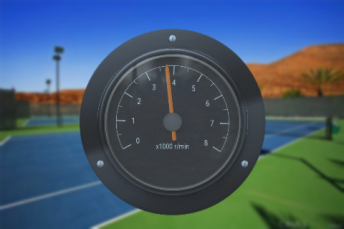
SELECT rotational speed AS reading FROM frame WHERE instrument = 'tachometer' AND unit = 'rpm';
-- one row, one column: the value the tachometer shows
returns 3750 rpm
